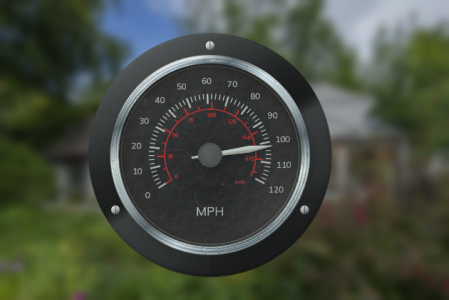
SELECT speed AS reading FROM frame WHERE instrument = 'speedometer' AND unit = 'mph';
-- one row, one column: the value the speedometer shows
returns 102 mph
